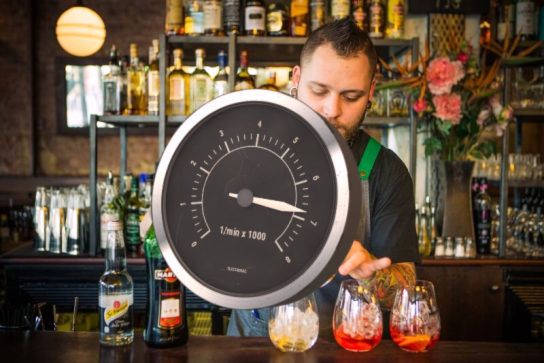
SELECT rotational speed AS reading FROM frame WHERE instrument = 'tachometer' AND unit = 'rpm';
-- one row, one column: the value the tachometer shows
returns 6800 rpm
